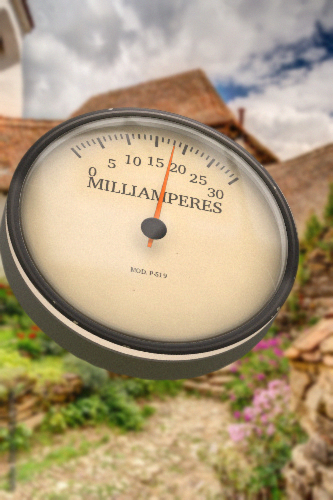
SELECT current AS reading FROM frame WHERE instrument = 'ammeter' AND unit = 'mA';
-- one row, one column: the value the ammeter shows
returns 18 mA
